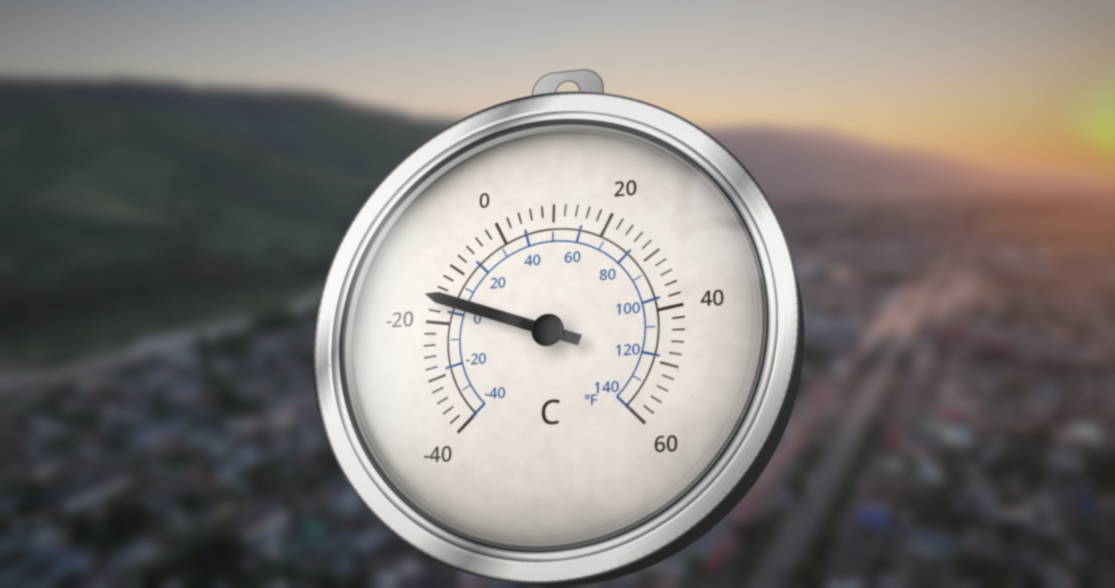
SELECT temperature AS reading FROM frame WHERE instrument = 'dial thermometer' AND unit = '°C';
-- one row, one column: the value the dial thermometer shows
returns -16 °C
